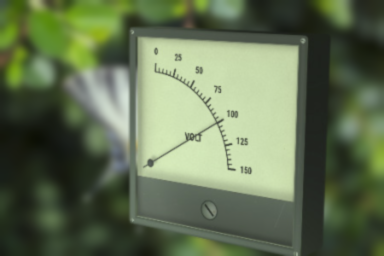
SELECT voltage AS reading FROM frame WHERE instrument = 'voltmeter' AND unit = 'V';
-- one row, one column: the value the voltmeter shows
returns 100 V
